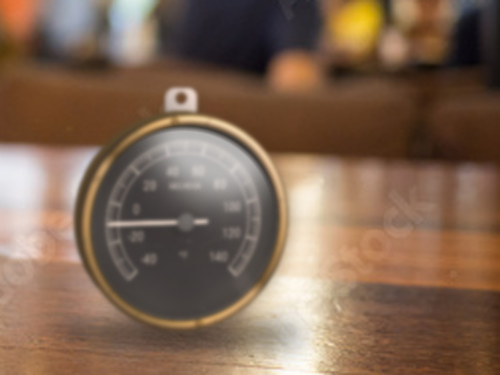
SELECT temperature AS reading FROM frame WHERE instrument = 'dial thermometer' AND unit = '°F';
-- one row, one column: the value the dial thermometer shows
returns -10 °F
